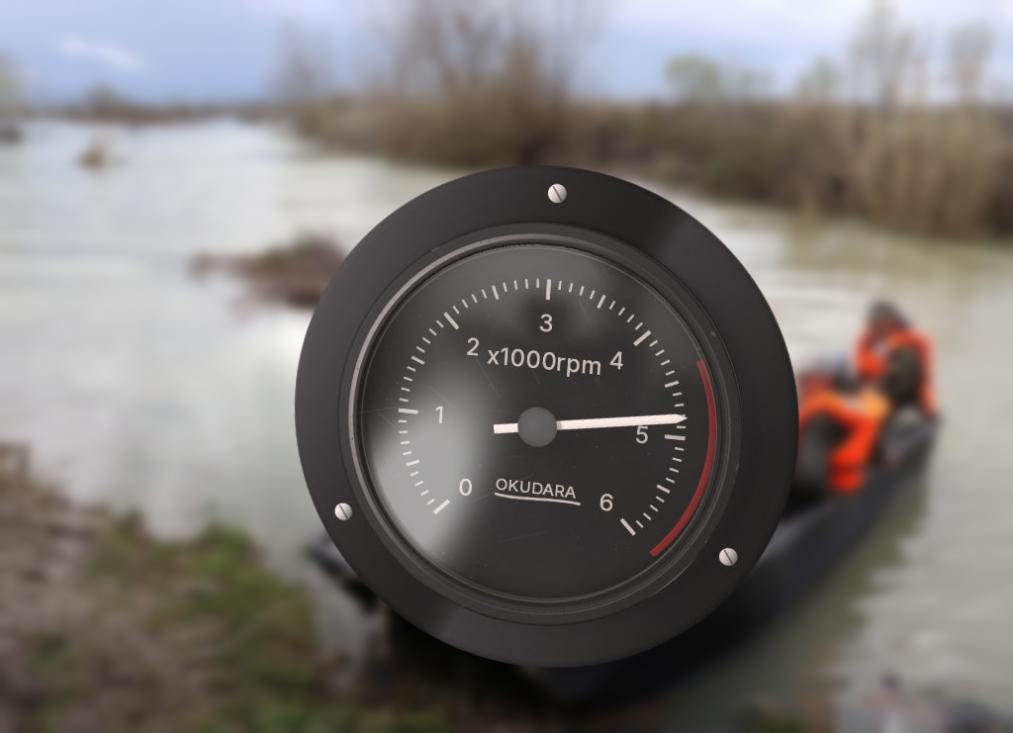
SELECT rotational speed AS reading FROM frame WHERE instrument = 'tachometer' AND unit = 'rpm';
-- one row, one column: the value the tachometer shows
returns 4800 rpm
